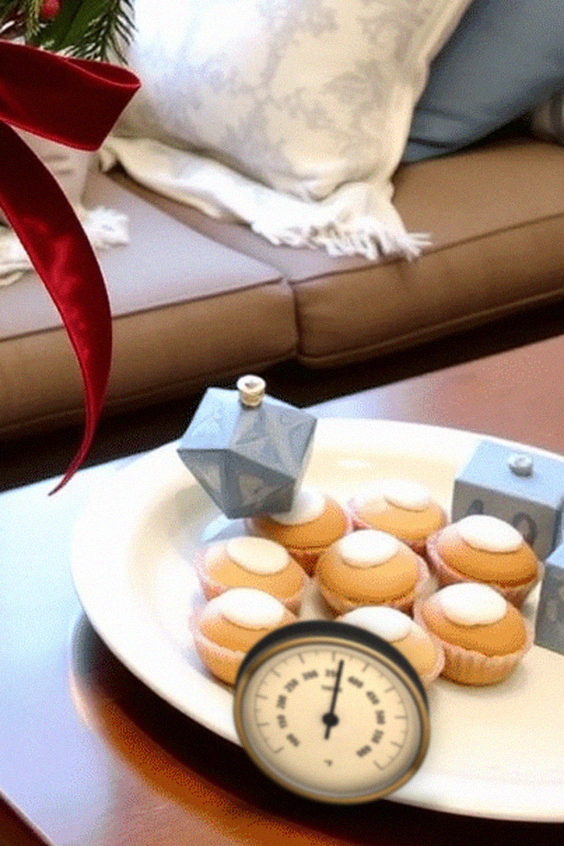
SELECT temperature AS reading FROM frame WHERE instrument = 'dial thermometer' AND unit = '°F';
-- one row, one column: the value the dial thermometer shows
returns 362.5 °F
